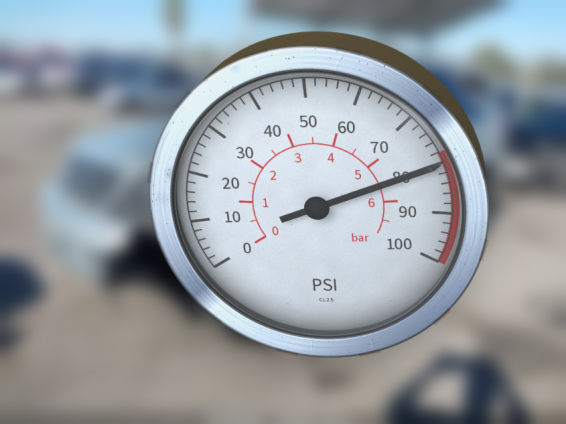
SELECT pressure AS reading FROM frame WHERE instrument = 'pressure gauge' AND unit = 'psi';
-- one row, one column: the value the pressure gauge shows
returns 80 psi
